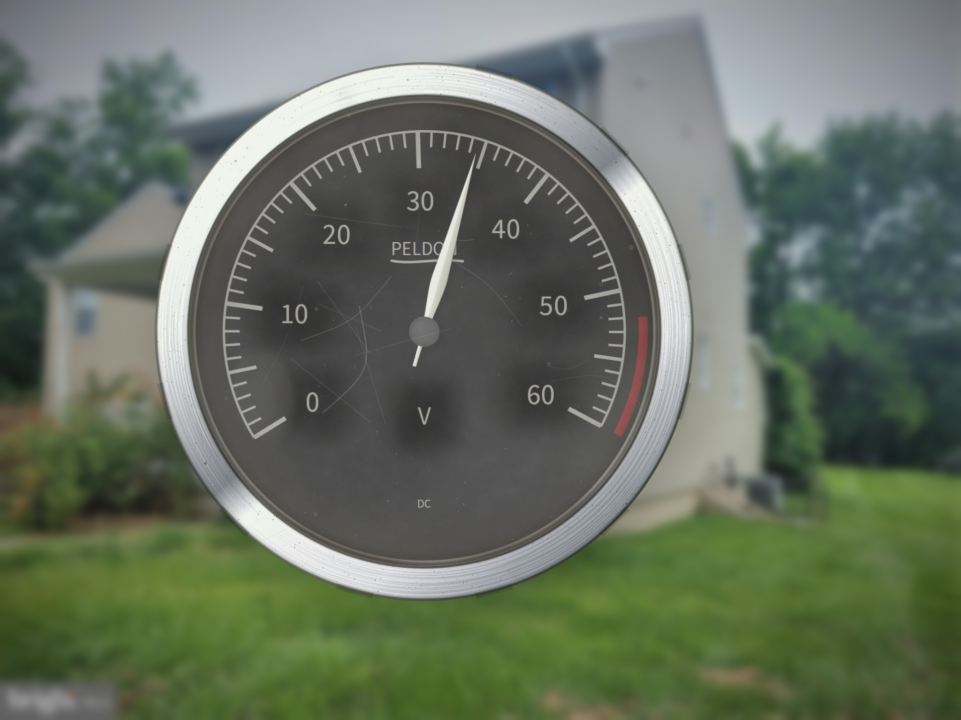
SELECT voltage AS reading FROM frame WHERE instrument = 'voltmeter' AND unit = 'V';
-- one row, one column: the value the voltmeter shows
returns 34.5 V
